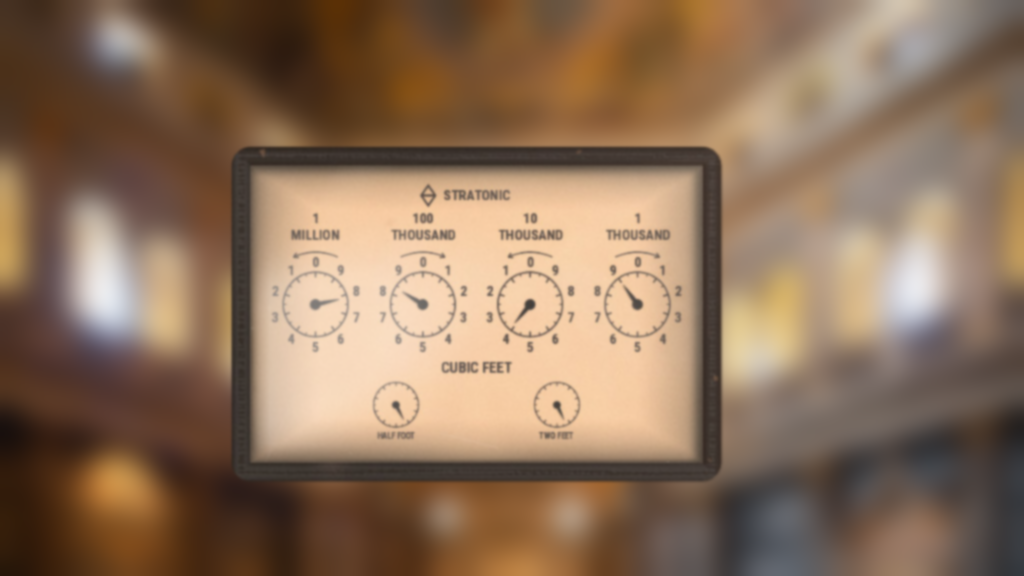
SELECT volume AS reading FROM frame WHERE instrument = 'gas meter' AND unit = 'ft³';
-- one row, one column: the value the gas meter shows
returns 783900 ft³
